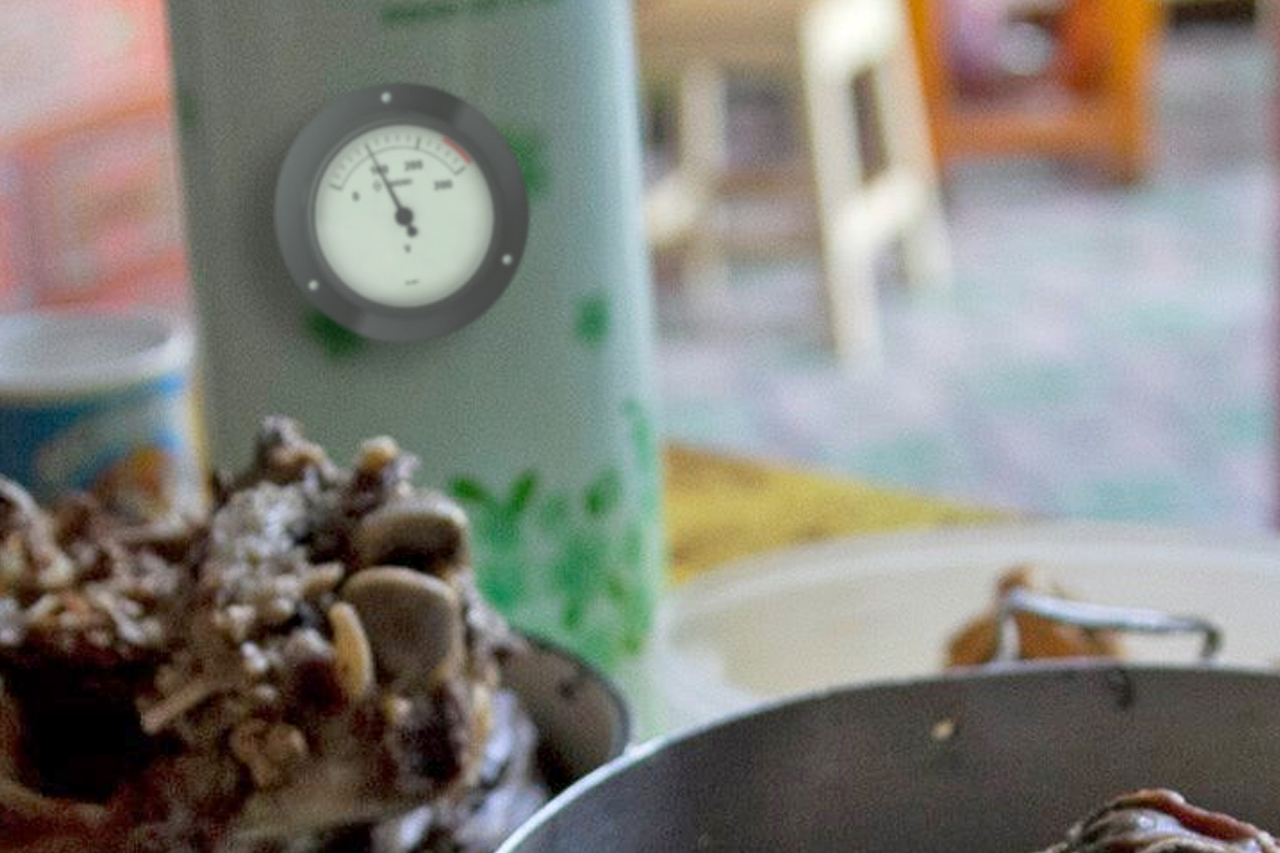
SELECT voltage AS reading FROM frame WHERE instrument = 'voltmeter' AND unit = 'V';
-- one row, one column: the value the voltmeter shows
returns 100 V
